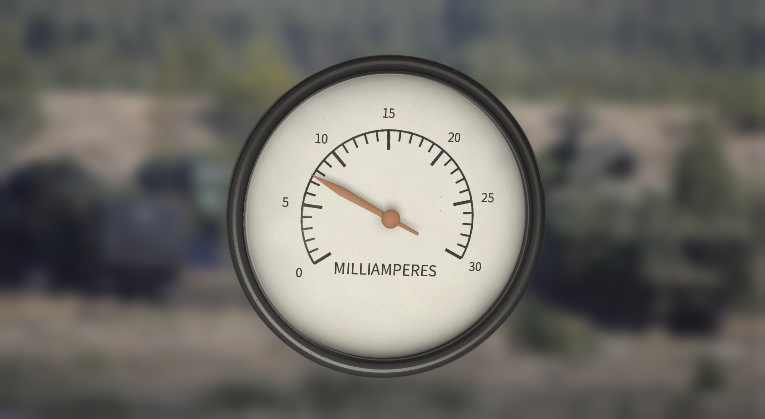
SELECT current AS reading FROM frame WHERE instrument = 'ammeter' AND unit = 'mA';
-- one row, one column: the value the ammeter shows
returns 7.5 mA
